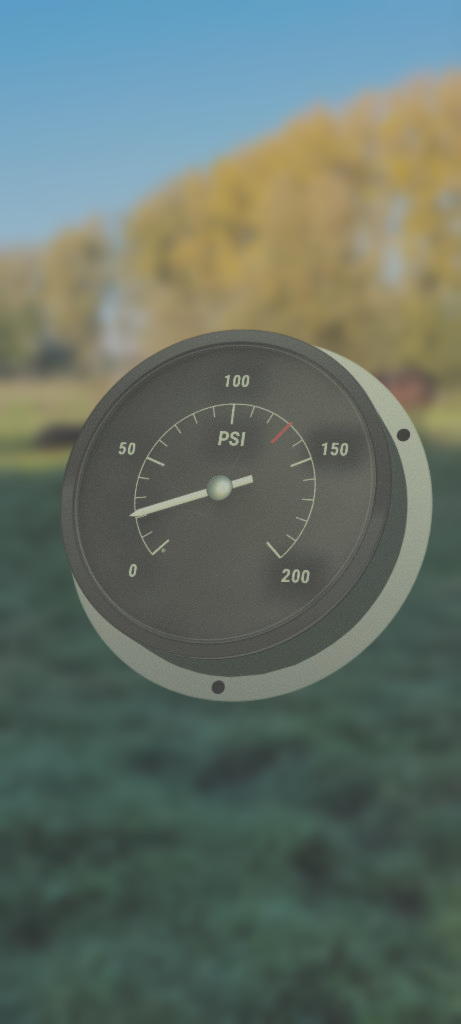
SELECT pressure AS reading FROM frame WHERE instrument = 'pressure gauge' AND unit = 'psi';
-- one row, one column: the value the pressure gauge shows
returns 20 psi
